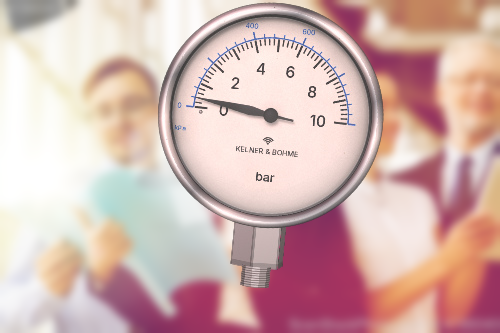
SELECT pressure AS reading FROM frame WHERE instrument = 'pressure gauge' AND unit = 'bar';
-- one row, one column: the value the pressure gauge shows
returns 0.4 bar
